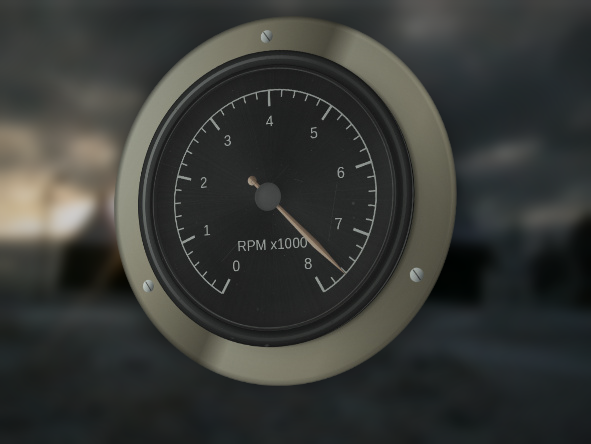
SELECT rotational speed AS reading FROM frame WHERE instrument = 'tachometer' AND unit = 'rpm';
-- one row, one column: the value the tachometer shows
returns 7600 rpm
